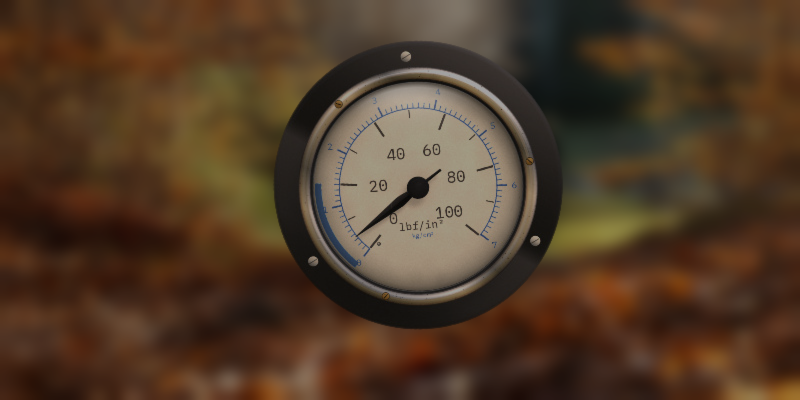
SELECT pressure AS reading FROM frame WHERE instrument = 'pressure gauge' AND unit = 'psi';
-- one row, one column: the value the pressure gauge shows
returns 5 psi
